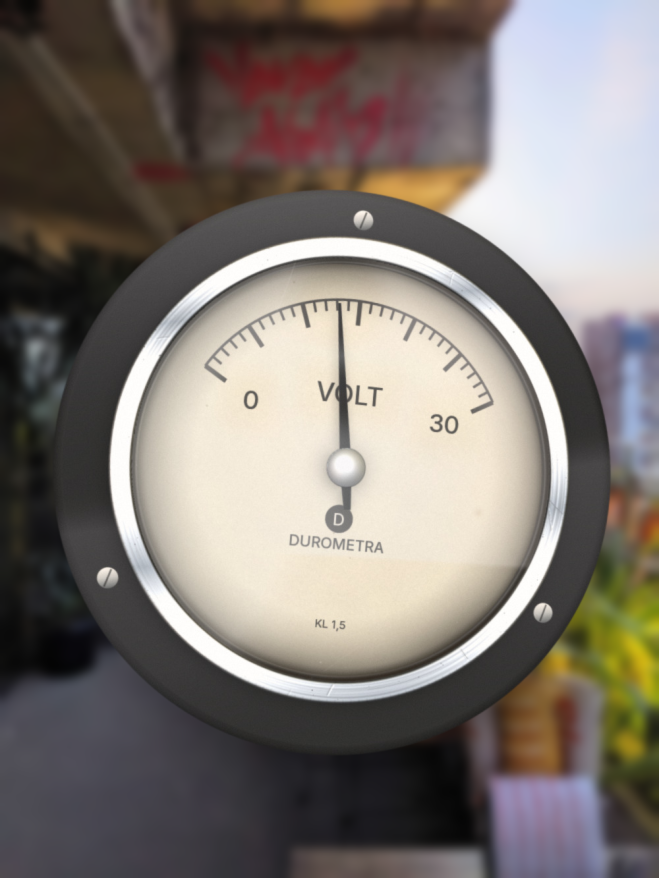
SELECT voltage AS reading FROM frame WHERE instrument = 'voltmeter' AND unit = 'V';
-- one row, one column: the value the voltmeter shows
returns 13 V
